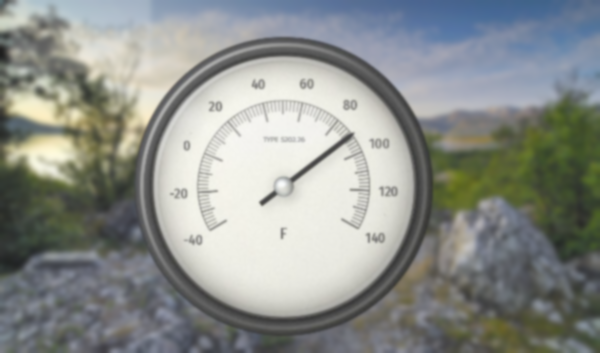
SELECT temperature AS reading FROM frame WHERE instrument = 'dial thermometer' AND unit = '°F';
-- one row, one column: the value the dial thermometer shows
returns 90 °F
